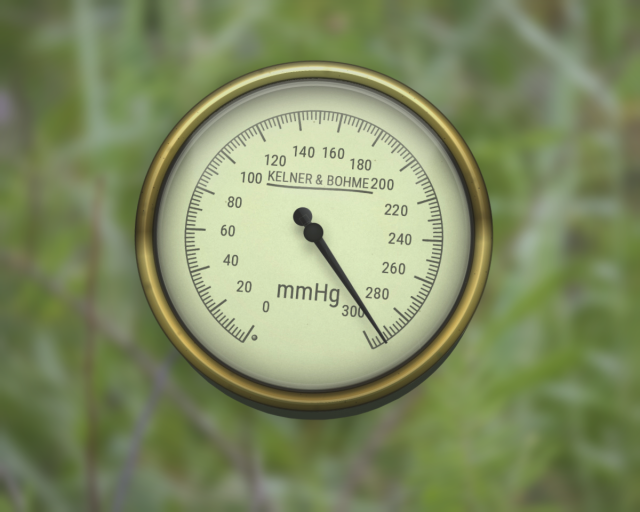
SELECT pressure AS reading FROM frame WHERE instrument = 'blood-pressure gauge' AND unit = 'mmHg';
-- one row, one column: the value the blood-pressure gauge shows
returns 294 mmHg
